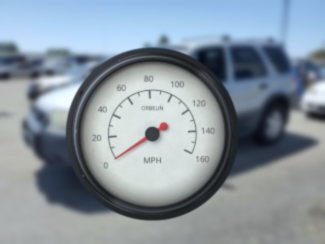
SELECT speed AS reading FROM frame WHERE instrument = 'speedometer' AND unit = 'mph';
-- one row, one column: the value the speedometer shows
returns 0 mph
